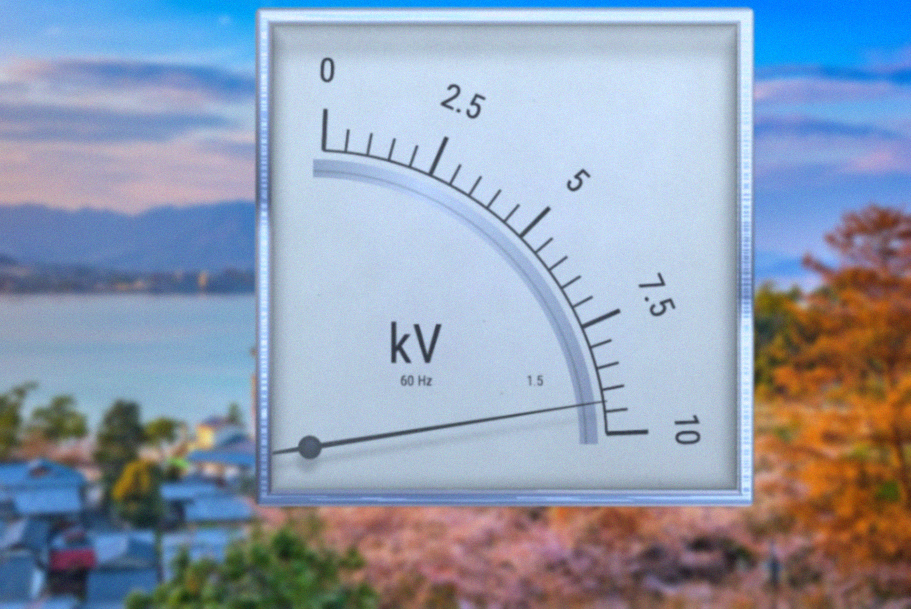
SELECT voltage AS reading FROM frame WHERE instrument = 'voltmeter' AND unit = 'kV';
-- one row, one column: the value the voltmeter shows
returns 9.25 kV
